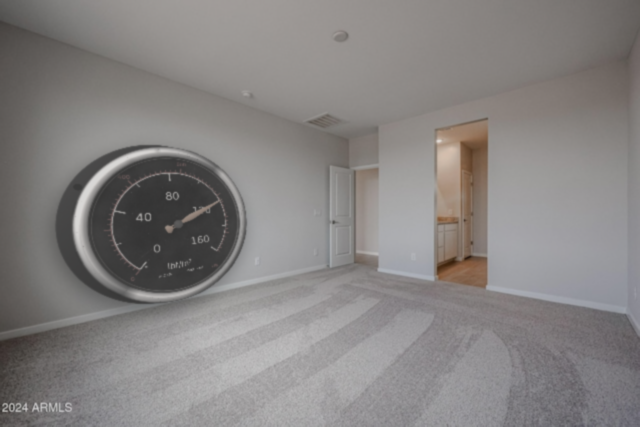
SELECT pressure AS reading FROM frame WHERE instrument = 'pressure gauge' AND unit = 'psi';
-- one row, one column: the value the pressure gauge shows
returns 120 psi
